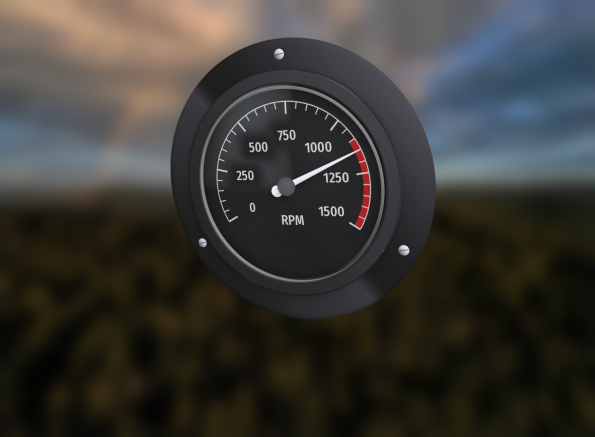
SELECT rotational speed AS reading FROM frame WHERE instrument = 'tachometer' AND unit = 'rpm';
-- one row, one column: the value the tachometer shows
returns 1150 rpm
